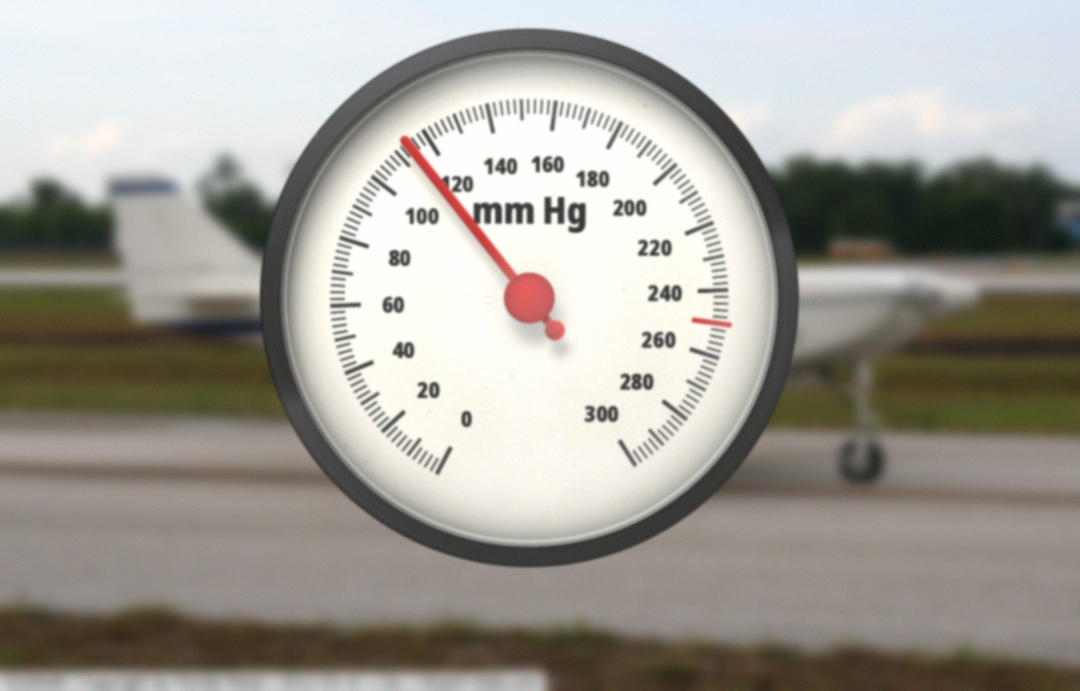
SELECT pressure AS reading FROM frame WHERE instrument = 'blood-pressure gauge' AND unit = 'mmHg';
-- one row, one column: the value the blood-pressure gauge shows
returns 114 mmHg
